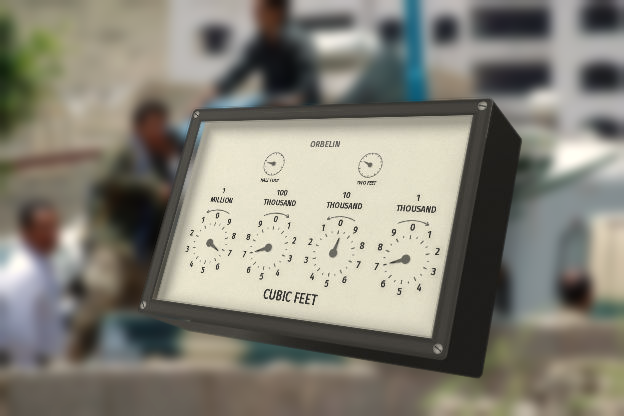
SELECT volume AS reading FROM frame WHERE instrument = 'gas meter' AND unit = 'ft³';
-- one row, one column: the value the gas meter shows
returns 669700 ft³
